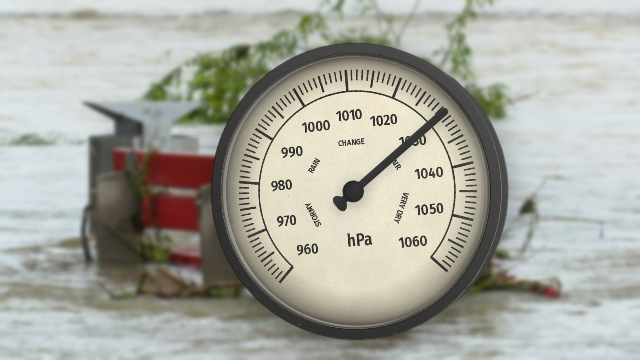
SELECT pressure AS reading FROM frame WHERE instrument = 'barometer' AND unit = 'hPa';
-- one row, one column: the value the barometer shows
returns 1030 hPa
